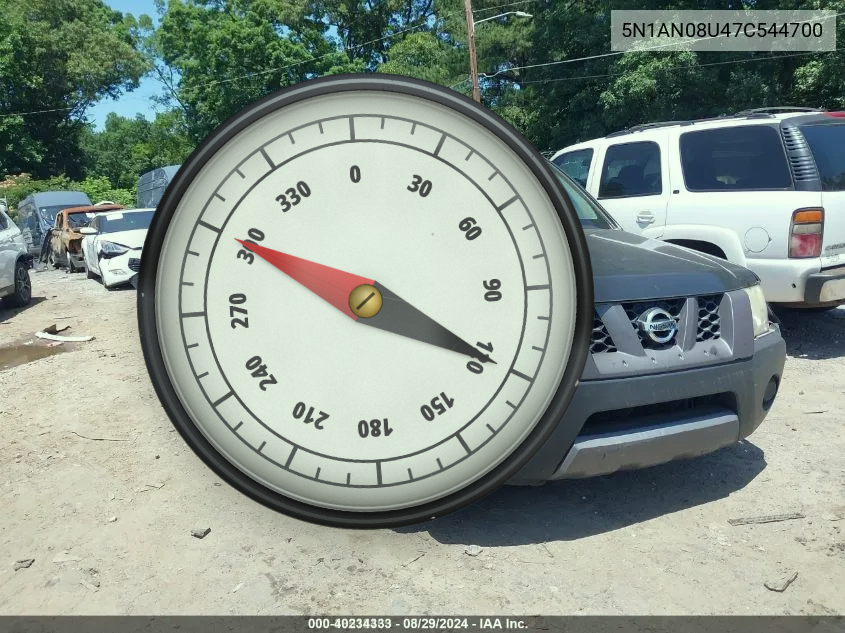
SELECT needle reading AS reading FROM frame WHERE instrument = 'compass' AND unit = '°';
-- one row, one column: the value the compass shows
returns 300 °
